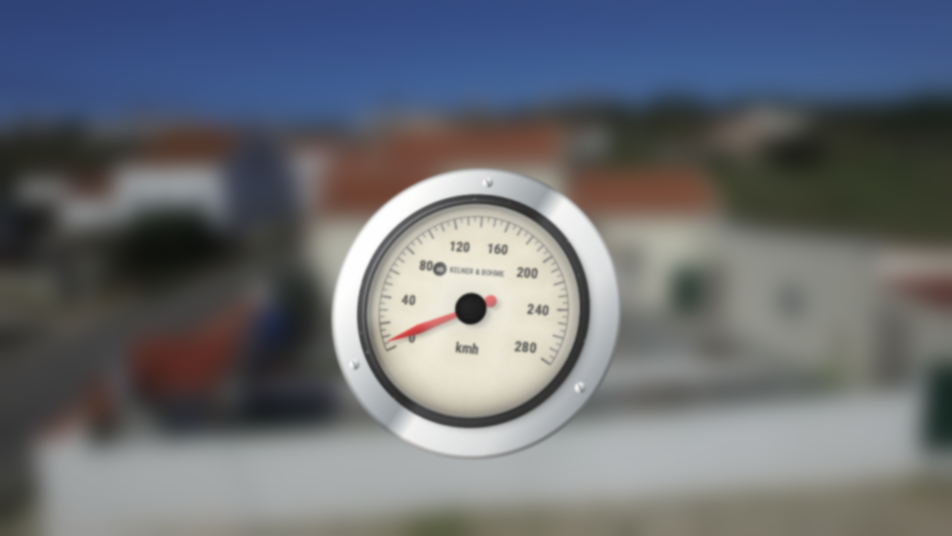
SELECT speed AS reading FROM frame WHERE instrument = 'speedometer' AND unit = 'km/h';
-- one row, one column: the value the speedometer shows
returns 5 km/h
